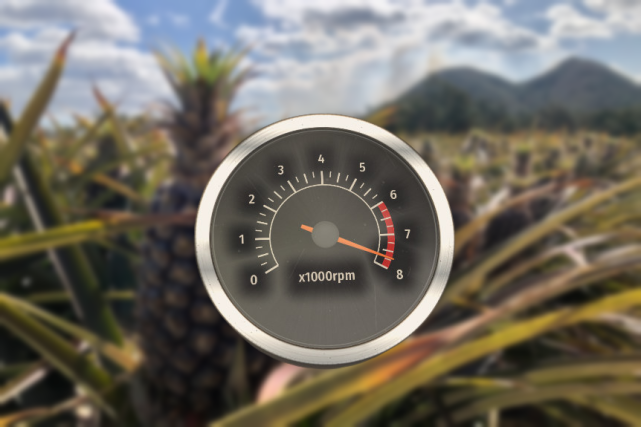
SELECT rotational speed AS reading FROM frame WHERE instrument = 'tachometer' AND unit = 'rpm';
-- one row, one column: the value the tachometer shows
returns 7750 rpm
